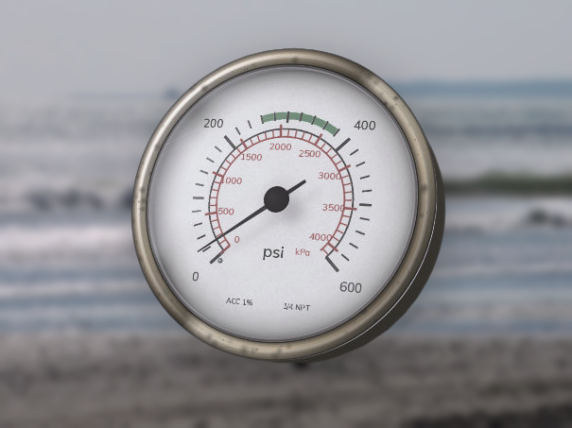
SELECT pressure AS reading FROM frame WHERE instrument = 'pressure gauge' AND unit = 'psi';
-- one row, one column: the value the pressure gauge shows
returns 20 psi
